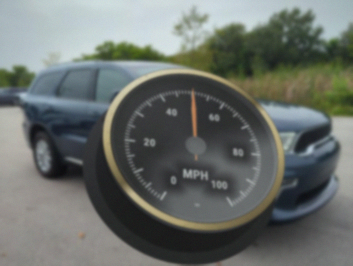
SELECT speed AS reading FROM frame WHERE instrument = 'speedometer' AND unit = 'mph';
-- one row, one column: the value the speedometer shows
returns 50 mph
